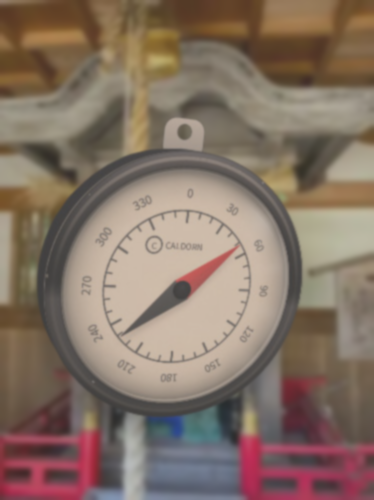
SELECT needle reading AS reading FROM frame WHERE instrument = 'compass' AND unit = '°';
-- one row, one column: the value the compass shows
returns 50 °
